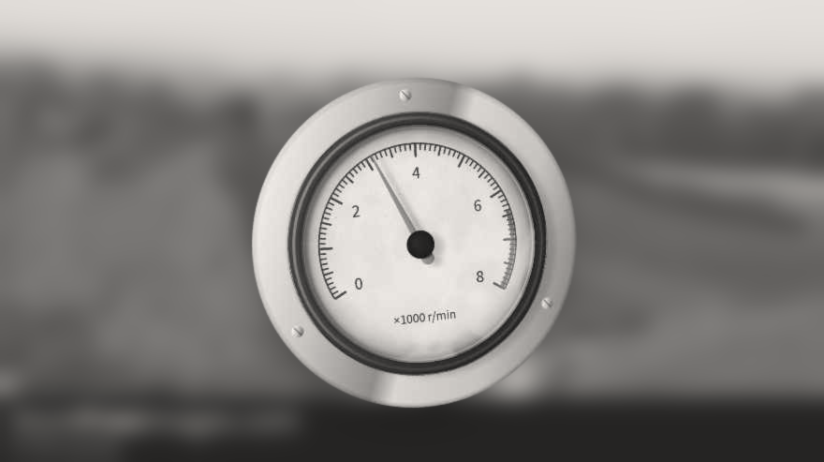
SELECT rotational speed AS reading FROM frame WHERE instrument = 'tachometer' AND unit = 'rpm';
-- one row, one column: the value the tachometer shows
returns 3100 rpm
